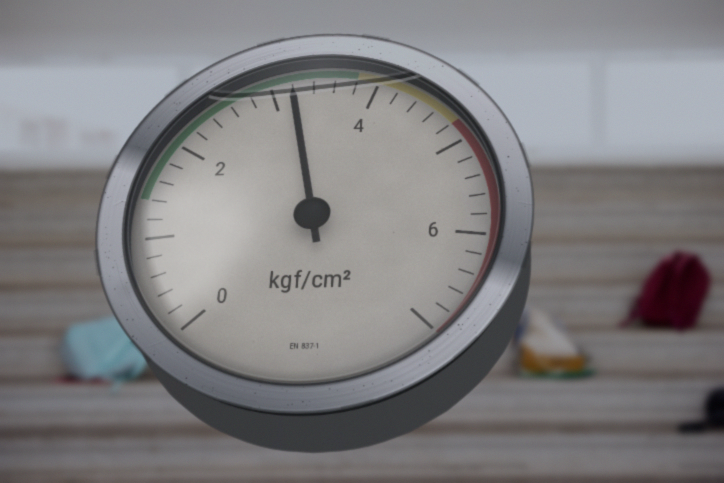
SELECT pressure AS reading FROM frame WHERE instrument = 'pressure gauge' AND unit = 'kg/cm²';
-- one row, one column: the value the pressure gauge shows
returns 3.2 kg/cm²
